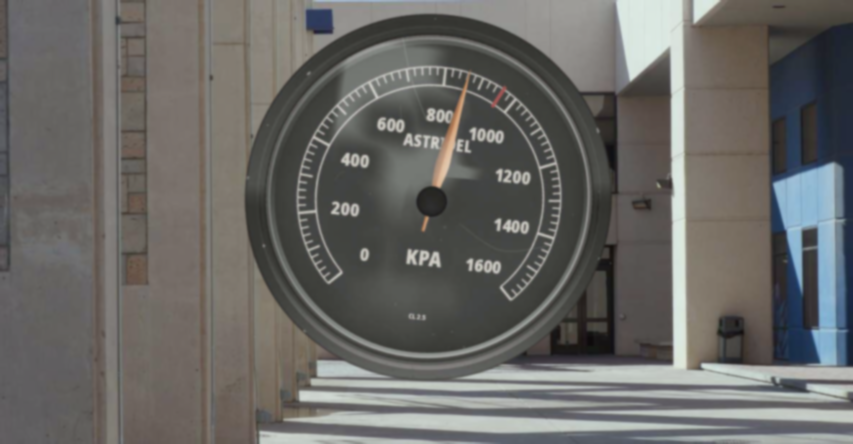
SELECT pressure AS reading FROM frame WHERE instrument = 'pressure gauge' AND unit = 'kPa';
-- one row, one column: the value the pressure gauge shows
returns 860 kPa
